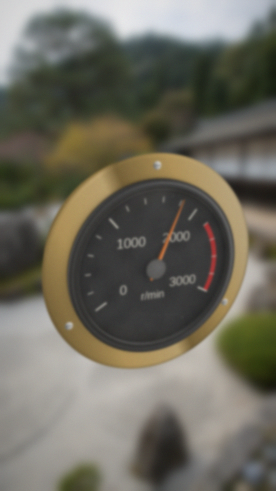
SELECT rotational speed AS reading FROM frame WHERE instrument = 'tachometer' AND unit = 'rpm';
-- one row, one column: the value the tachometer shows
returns 1800 rpm
